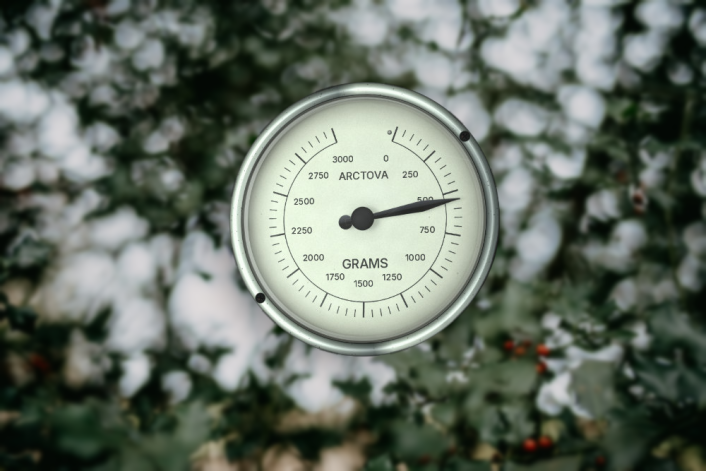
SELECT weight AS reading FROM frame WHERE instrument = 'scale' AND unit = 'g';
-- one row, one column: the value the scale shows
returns 550 g
